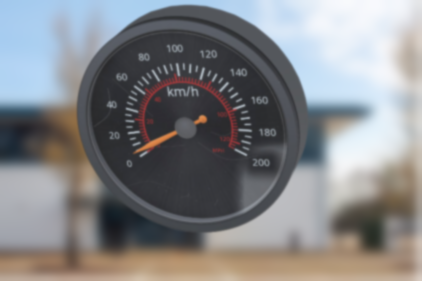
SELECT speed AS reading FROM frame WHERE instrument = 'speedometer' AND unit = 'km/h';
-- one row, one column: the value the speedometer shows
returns 5 km/h
